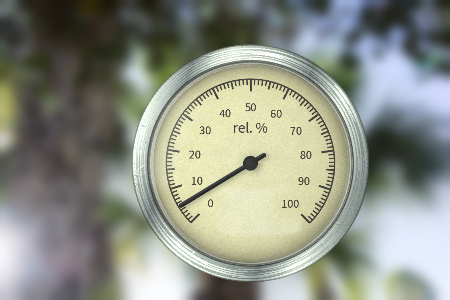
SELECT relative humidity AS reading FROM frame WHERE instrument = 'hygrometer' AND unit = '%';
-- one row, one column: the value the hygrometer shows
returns 5 %
